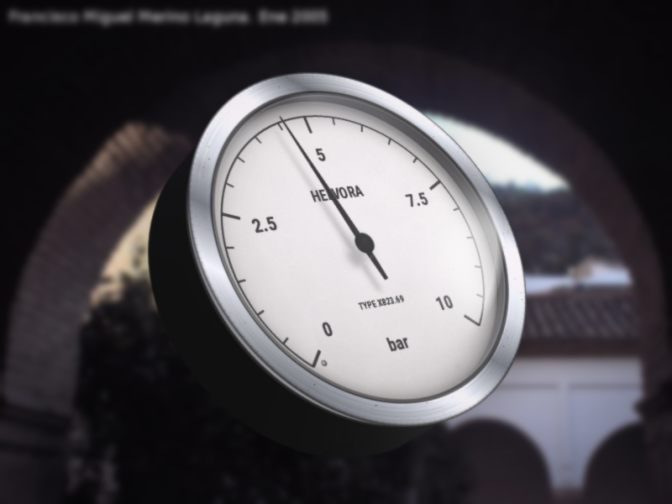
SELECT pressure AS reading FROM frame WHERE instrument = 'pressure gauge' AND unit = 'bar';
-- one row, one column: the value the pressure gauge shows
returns 4.5 bar
